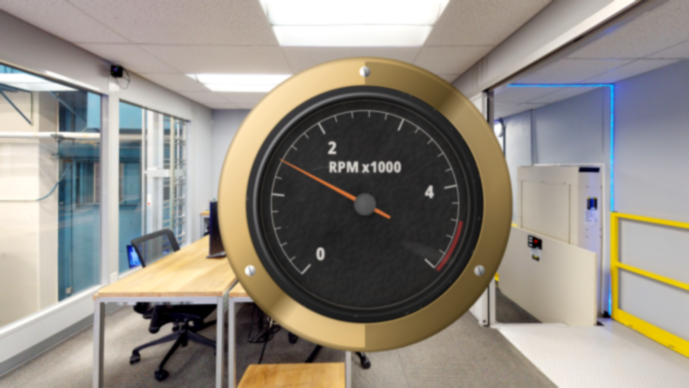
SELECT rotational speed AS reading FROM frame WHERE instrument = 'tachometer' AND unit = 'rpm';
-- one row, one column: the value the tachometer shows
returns 1400 rpm
